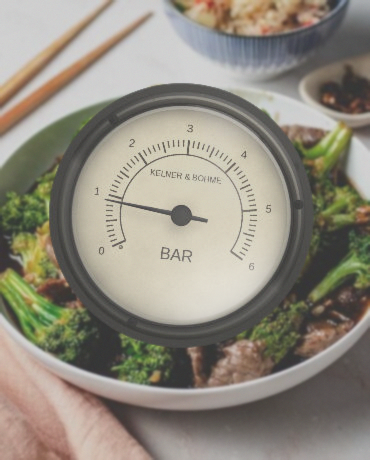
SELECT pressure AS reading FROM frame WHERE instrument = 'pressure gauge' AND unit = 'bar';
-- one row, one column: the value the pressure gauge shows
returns 0.9 bar
